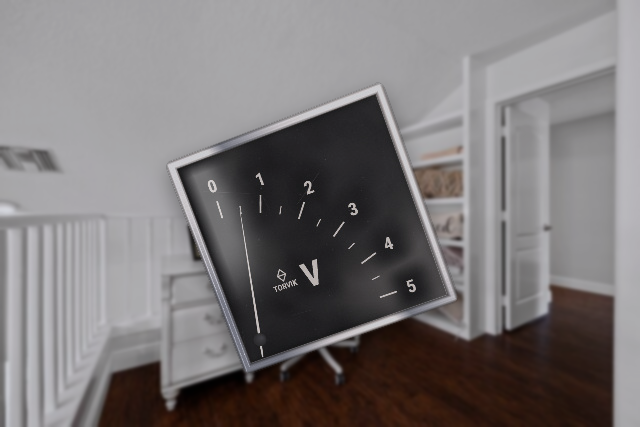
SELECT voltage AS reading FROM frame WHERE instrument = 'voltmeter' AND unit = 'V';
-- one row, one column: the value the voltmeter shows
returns 0.5 V
